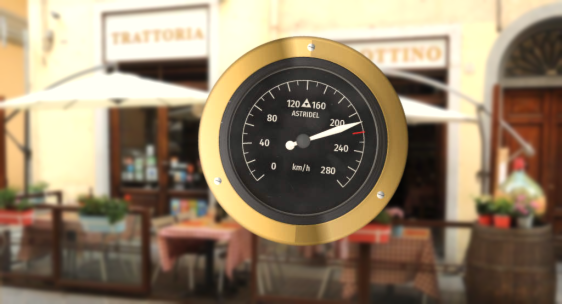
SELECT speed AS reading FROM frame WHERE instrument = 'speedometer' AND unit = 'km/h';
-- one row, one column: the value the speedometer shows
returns 210 km/h
